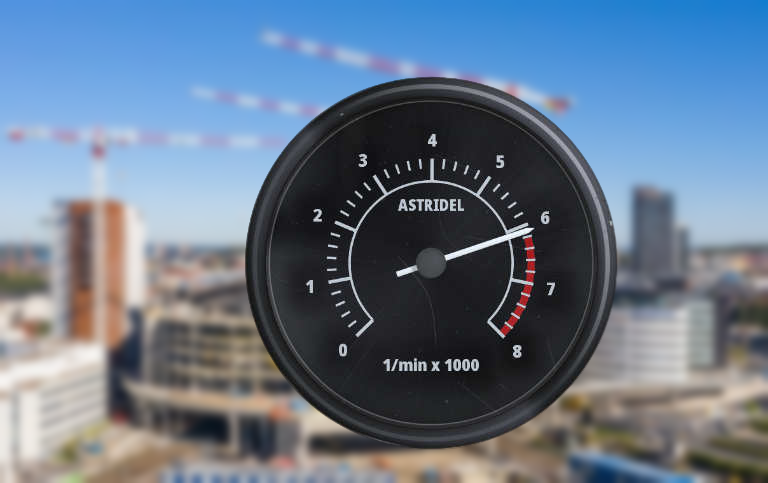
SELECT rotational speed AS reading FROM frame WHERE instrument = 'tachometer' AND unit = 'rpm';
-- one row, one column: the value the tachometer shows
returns 6100 rpm
